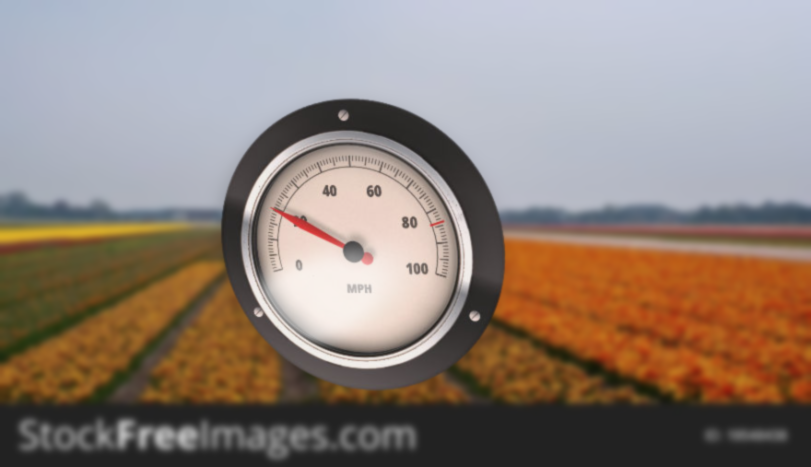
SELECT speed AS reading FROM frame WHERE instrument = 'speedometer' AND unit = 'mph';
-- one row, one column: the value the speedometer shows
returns 20 mph
